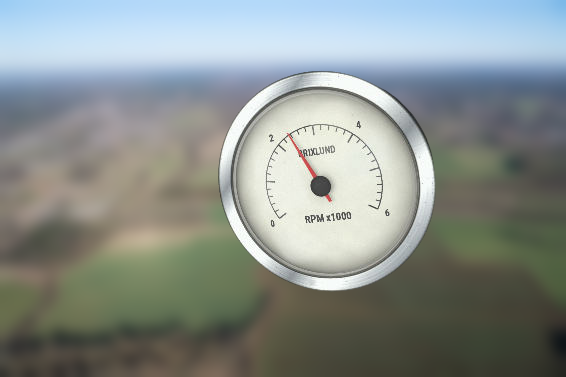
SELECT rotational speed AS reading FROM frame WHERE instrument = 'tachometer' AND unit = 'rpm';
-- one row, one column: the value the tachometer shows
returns 2400 rpm
